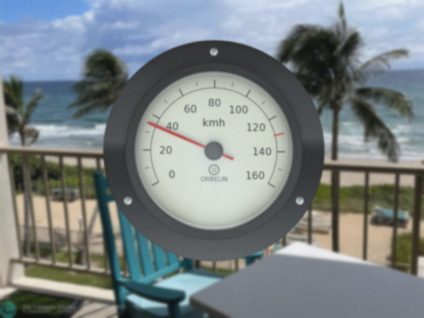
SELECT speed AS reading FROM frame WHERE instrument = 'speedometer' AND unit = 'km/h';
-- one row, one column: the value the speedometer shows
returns 35 km/h
